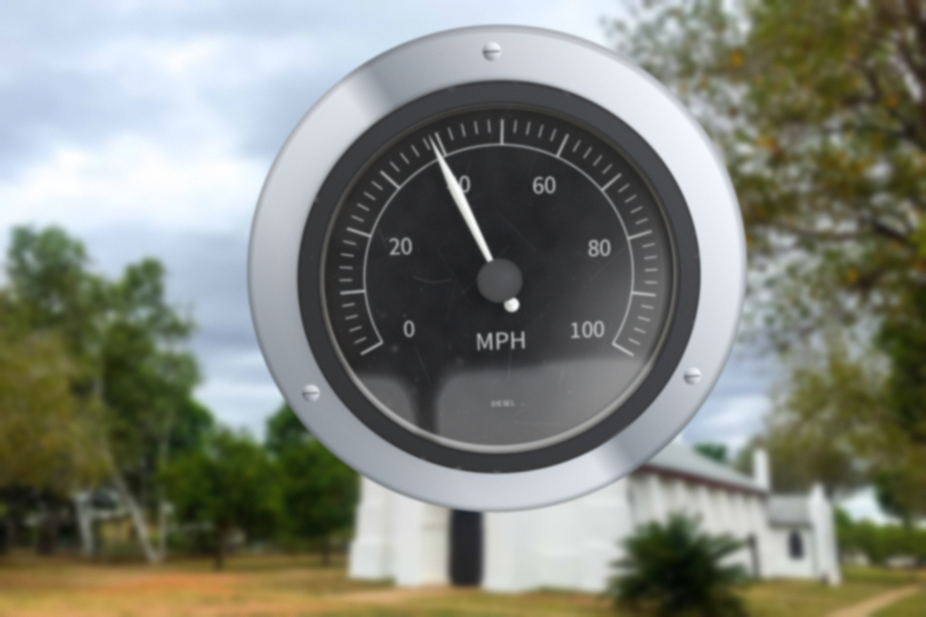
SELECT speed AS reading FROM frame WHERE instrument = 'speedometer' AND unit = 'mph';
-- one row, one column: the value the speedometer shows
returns 39 mph
